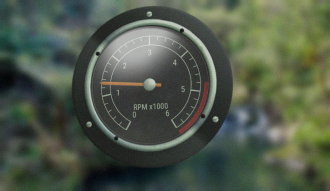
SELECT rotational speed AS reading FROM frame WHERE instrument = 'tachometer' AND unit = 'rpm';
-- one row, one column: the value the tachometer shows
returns 1300 rpm
